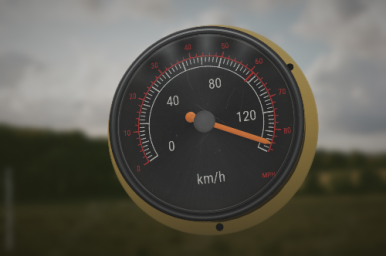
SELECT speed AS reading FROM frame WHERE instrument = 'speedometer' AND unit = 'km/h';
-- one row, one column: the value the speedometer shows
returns 136 km/h
